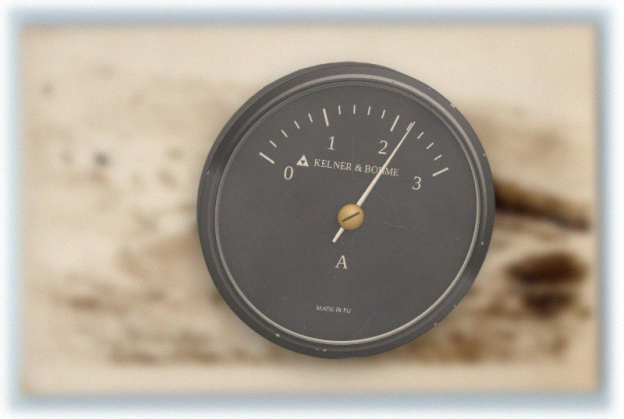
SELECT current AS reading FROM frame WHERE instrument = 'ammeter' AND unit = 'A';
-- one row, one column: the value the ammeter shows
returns 2.2 A
